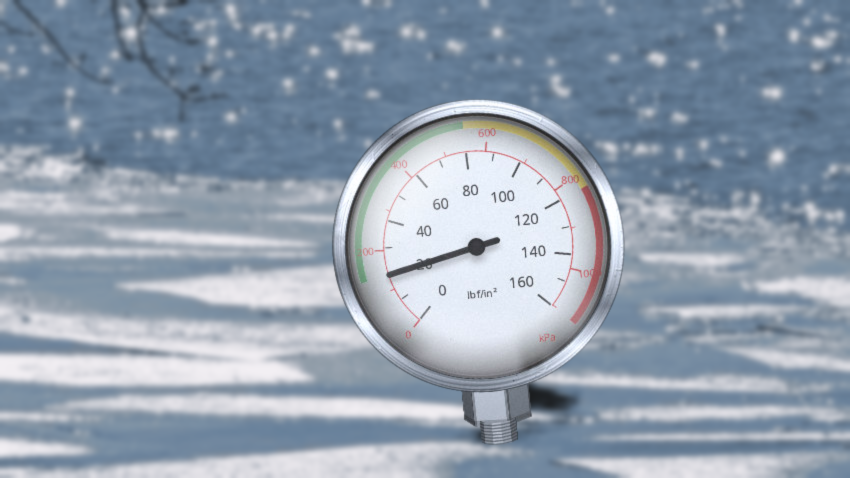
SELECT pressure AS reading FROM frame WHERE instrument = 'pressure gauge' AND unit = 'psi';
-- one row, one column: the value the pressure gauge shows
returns 20 psi
